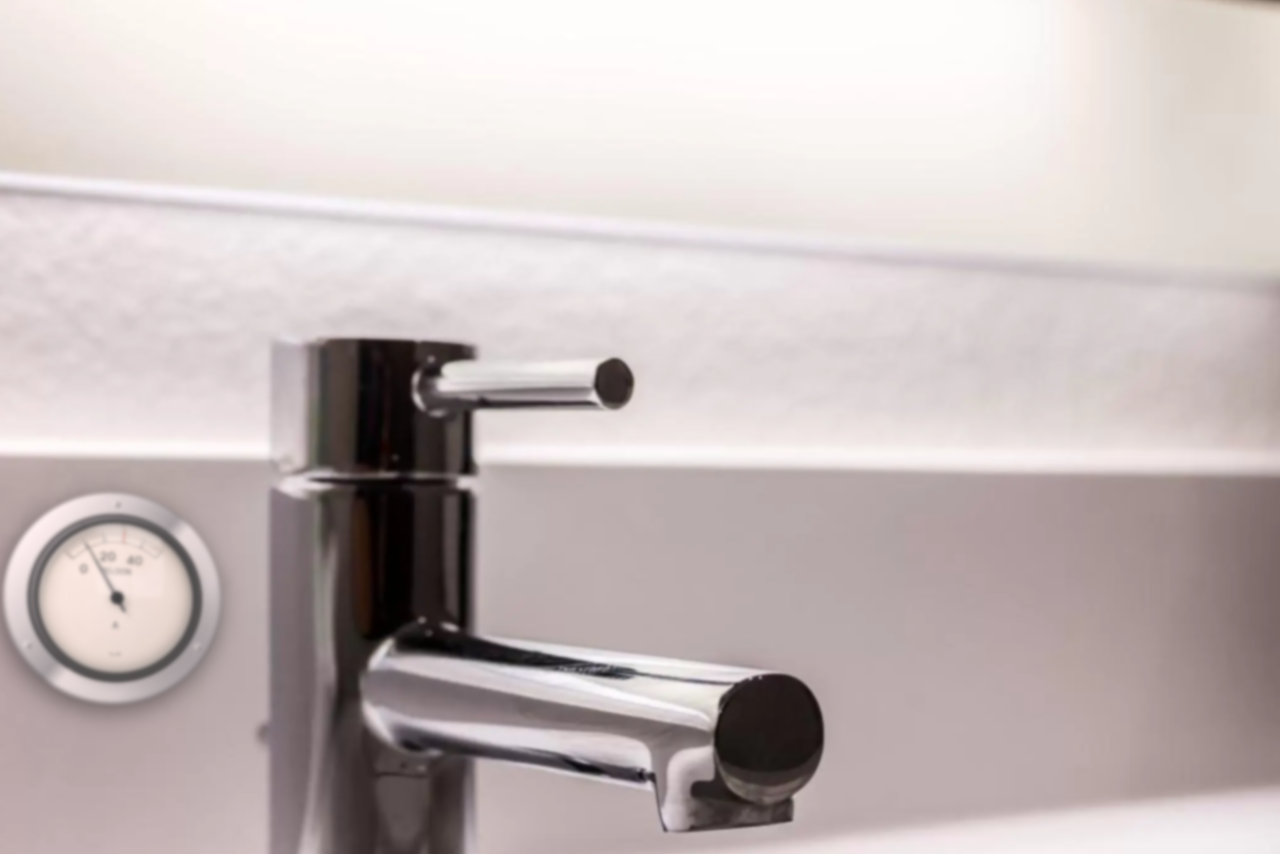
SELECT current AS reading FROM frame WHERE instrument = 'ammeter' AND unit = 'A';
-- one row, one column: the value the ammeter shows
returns 10 A
